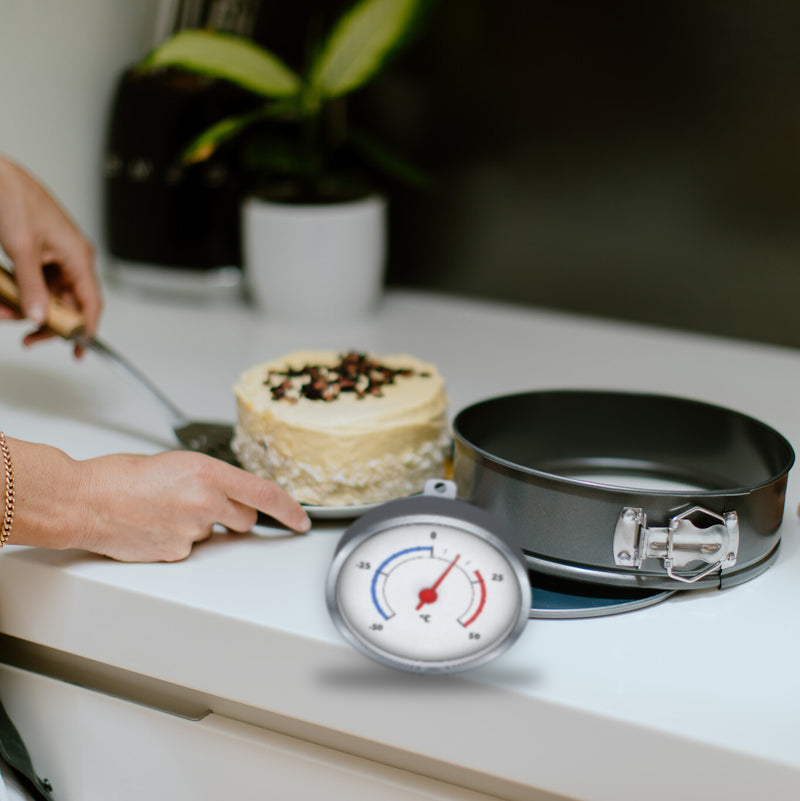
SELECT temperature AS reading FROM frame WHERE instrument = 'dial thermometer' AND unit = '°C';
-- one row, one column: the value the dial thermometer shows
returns 10 °C
